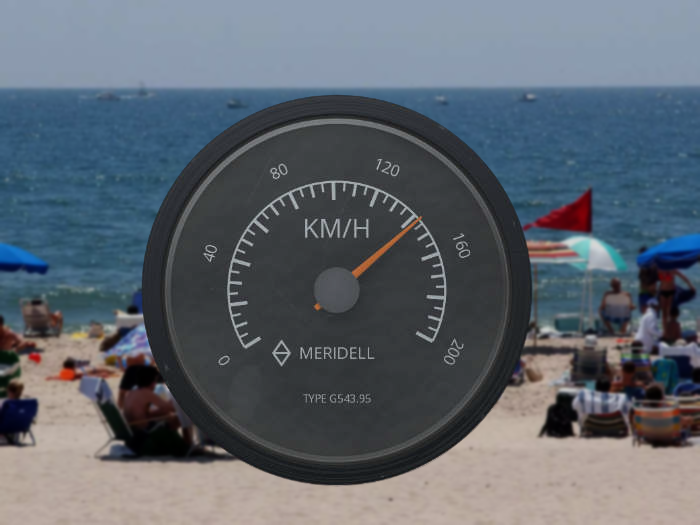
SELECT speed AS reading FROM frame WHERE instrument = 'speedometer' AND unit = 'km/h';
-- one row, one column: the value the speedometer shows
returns 142.5 km/h
